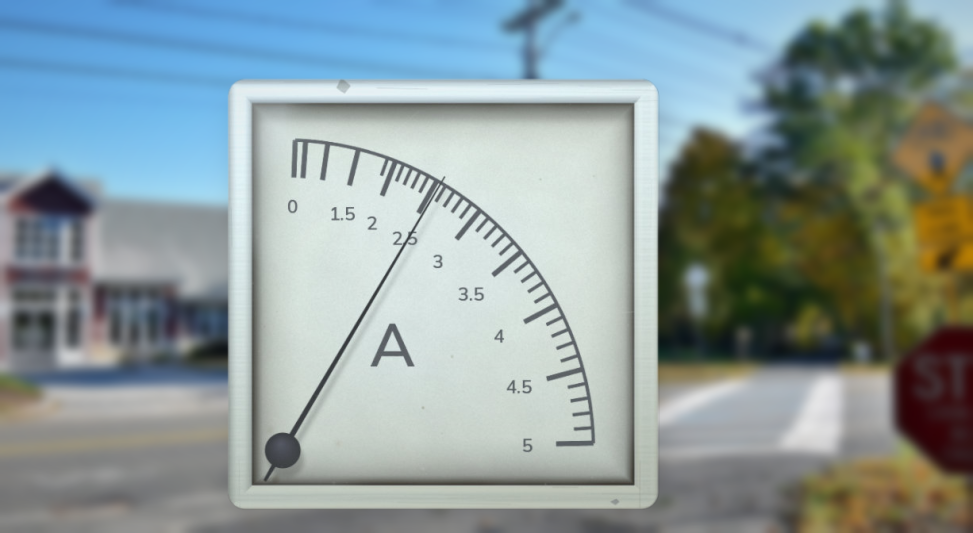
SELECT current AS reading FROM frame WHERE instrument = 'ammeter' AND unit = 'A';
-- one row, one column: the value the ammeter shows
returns 2.55 A
